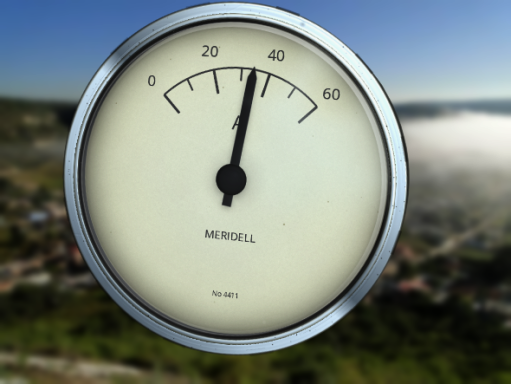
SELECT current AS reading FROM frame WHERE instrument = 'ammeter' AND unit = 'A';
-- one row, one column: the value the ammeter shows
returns 35 A
